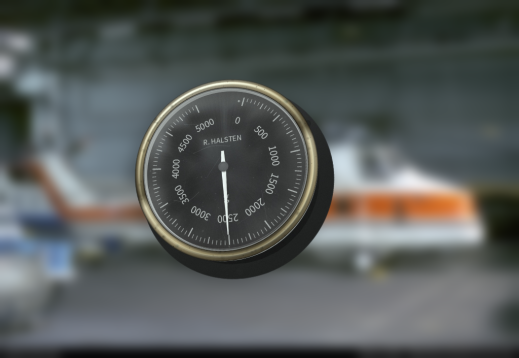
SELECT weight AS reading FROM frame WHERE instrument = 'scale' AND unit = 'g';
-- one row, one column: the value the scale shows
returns 2500 g
